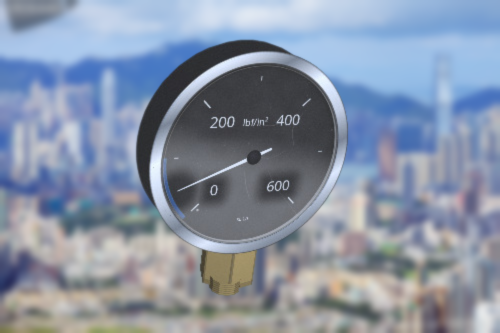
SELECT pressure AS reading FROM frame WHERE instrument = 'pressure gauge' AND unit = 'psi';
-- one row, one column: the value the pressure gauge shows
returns 50 psi
